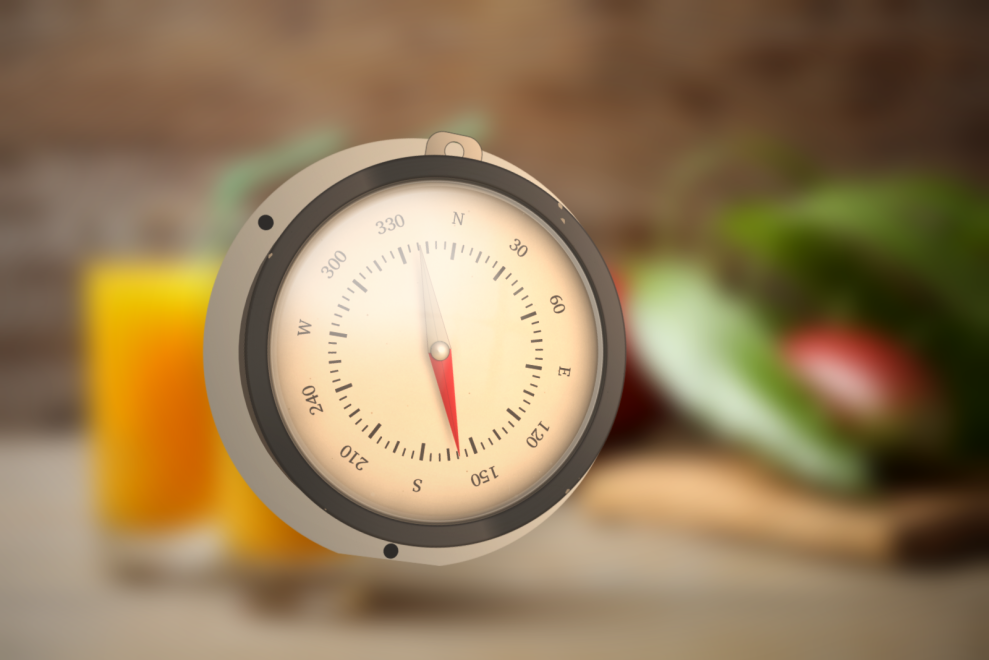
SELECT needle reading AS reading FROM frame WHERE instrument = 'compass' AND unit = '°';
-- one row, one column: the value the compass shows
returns 160 °
